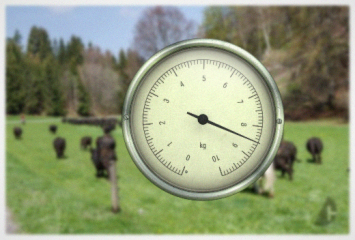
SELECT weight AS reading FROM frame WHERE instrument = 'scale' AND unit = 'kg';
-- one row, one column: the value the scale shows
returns 8.5 kg
